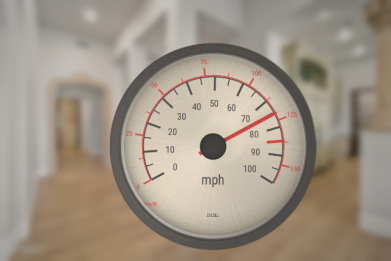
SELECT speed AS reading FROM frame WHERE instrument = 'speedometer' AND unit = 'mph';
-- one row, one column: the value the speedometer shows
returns 75 mph
